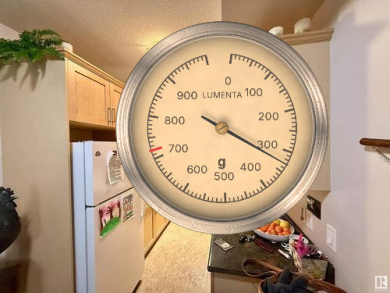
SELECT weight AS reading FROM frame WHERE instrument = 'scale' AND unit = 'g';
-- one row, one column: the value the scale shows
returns 330 g
